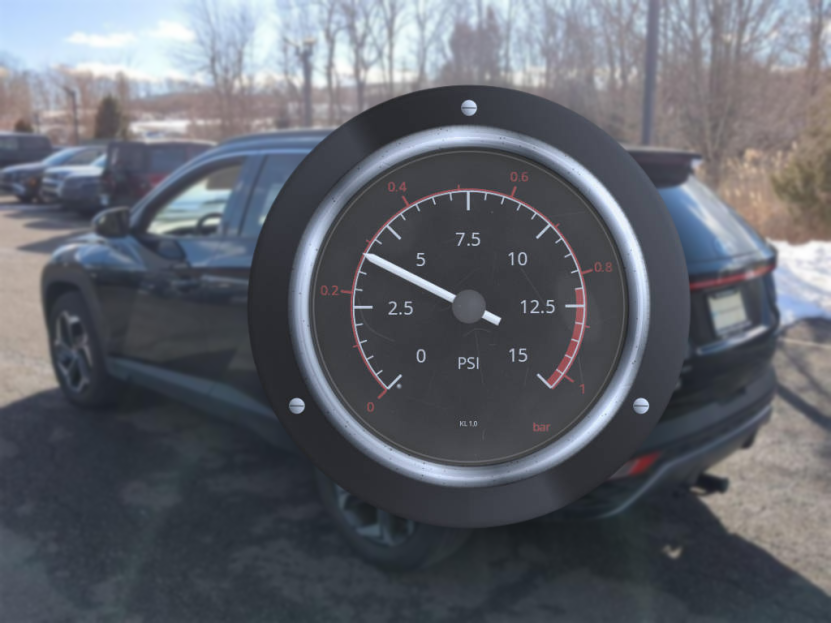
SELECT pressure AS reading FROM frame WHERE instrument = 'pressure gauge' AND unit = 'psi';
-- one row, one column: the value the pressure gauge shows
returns 4 psi
